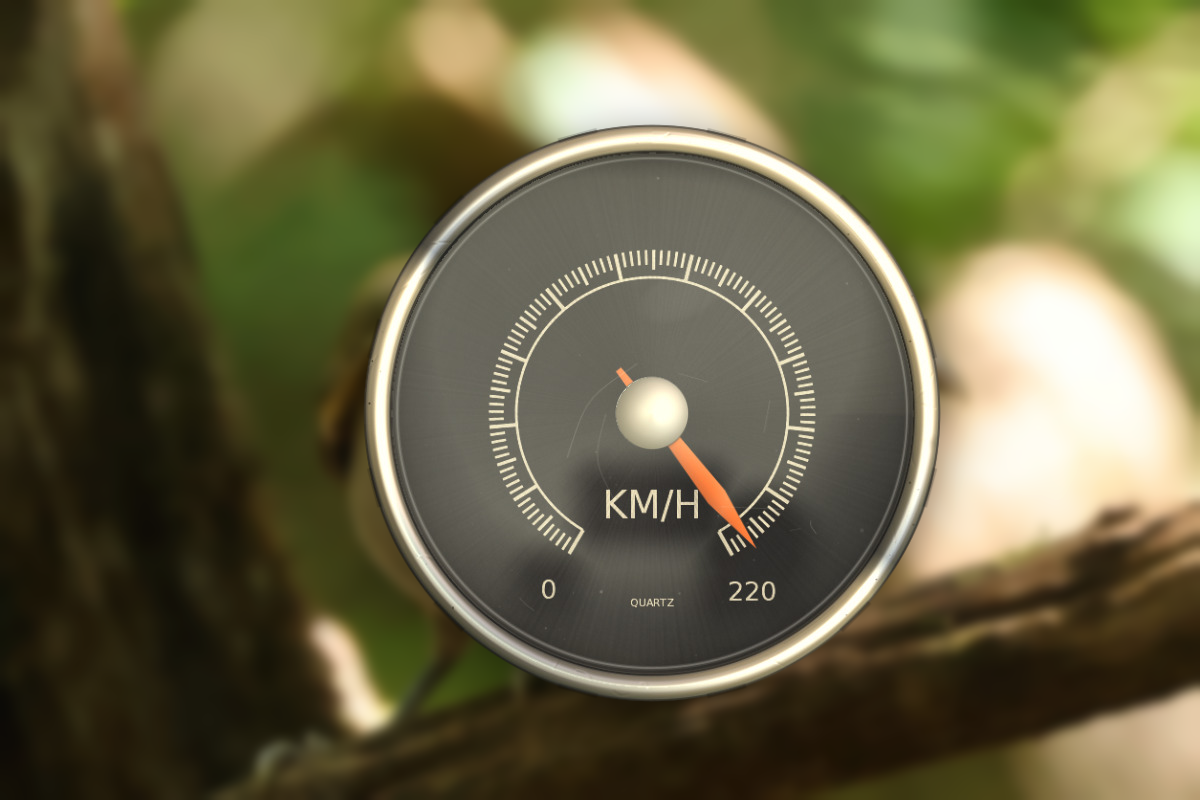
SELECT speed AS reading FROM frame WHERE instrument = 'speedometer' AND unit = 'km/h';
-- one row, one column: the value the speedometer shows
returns 214 km/h
